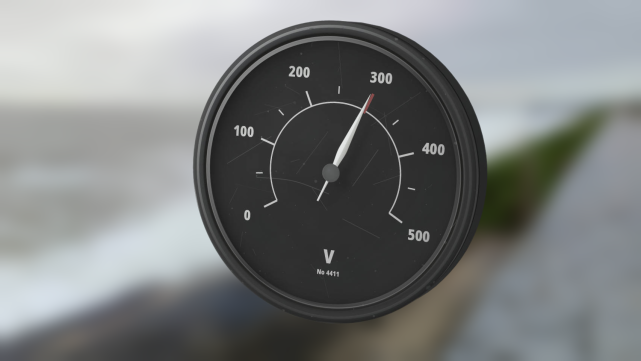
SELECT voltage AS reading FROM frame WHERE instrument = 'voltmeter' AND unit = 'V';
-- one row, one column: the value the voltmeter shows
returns 300 V
